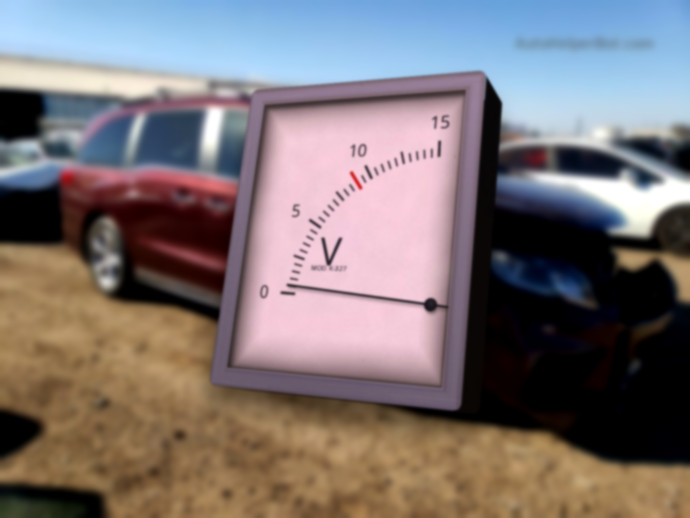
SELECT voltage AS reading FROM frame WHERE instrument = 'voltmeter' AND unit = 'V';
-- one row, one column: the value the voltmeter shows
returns 0.5 V
